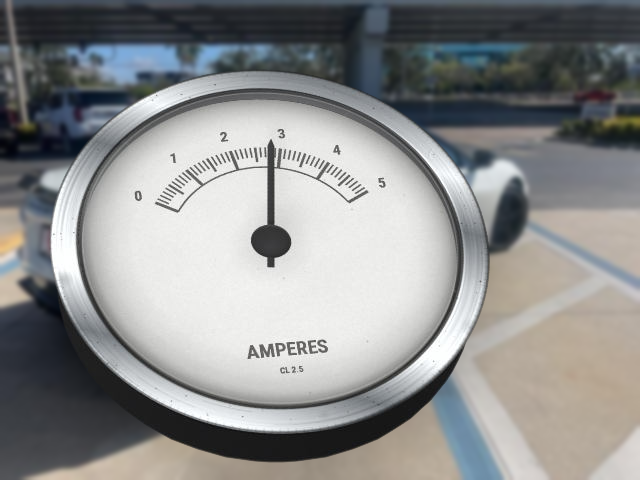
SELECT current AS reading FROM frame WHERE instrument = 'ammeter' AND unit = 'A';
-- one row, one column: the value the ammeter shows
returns 2.8 A
